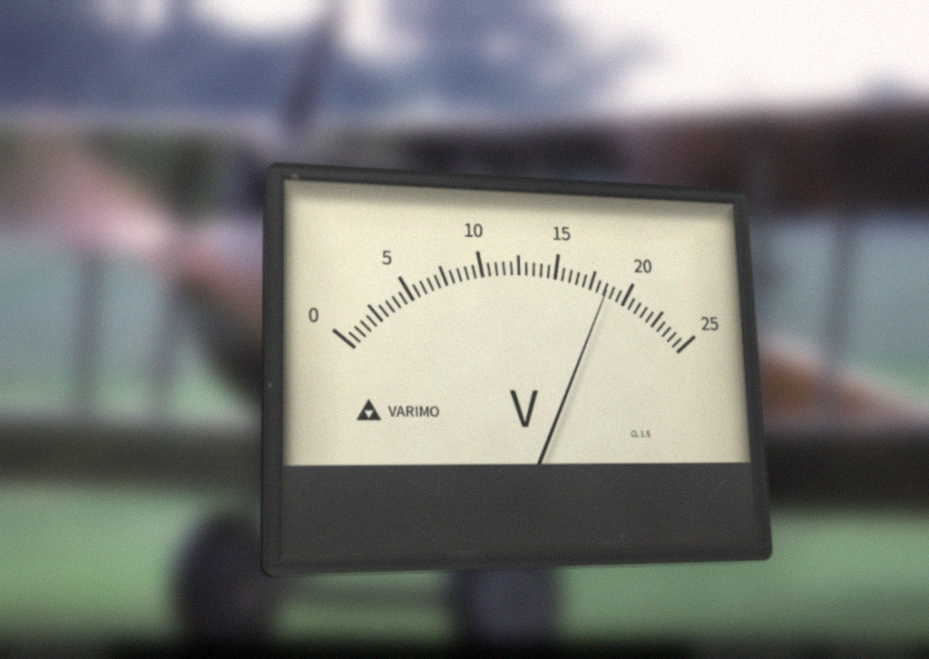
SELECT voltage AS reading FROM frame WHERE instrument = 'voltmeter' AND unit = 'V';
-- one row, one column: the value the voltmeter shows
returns 18.5 V
